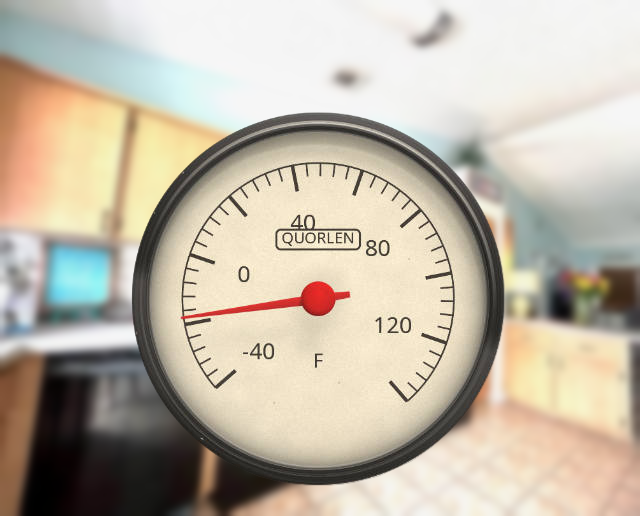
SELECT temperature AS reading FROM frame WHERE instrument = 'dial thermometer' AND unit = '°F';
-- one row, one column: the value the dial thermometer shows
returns -18 °F
